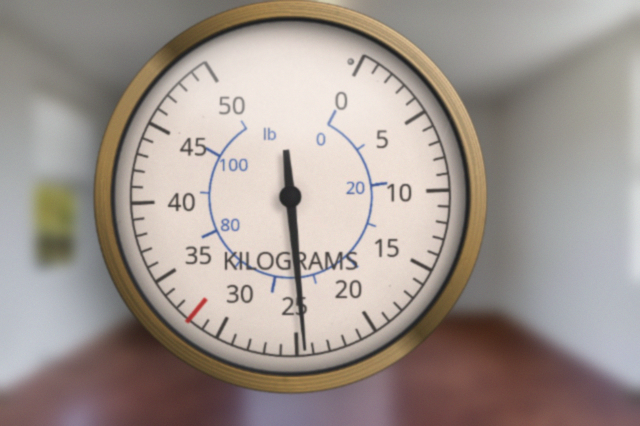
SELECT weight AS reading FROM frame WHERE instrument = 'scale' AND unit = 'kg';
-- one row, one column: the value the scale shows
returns 24.5 kg
